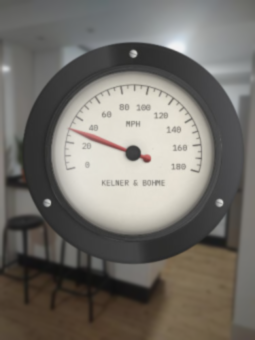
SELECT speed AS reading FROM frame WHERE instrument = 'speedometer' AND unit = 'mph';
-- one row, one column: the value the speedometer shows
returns 30 mph
